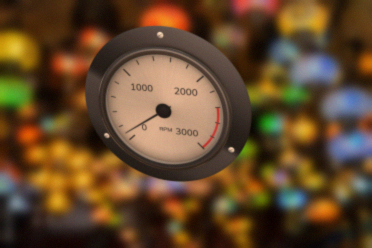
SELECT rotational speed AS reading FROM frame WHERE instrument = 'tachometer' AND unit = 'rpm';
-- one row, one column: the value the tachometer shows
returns 100 rpm
